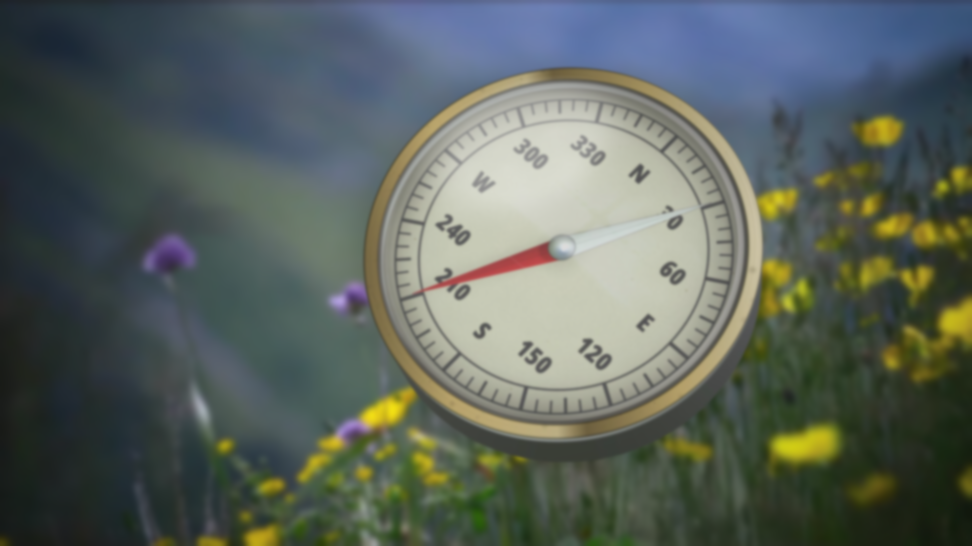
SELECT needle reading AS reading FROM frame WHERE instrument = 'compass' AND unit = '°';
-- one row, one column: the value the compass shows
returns 210 °
